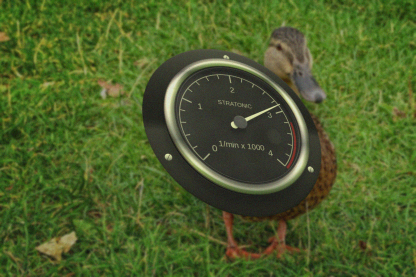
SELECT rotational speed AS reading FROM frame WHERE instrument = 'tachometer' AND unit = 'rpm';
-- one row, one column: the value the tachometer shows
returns 2900 rpm
